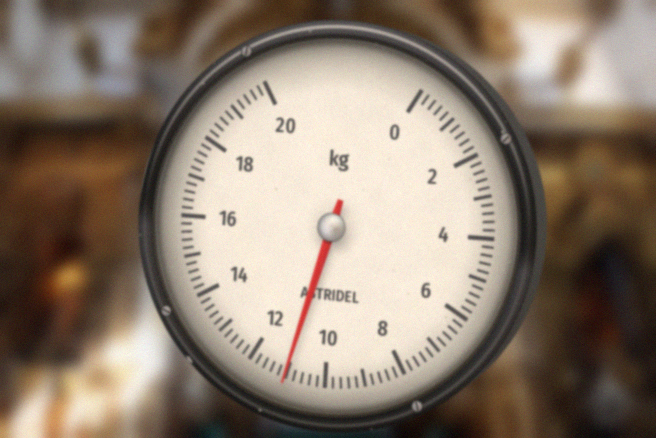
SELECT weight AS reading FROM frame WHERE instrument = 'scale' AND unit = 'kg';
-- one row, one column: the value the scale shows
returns 11 kg
